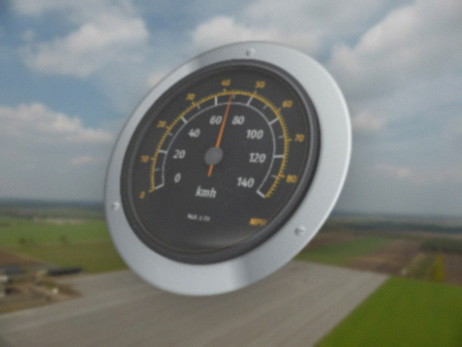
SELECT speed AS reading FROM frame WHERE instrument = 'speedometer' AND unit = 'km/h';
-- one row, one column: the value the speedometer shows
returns 70 km/h
